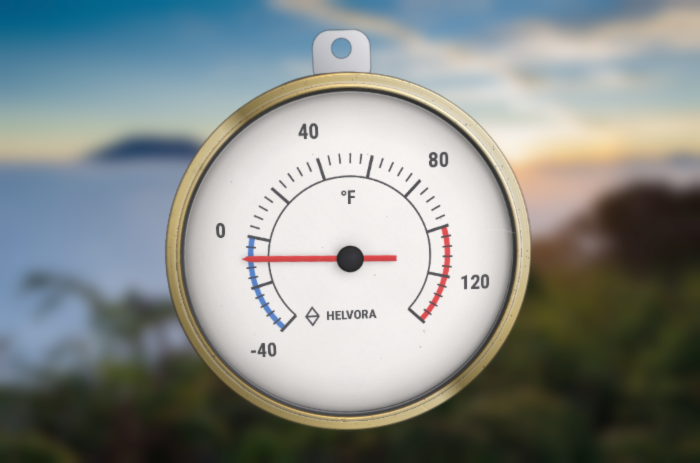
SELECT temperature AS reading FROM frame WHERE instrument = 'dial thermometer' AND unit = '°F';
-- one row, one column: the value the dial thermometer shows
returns -8 °F
